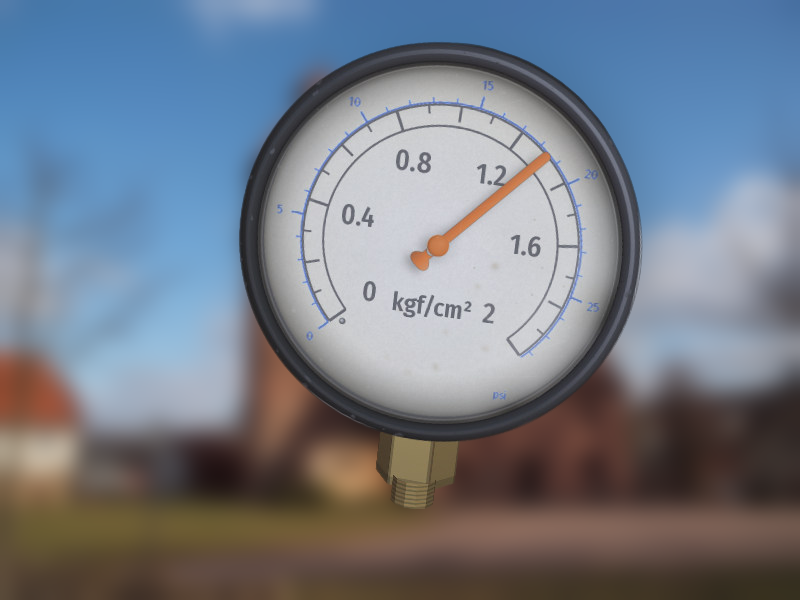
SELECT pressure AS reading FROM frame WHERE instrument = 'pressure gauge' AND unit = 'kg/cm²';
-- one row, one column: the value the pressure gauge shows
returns 1.3 kg/cm²
